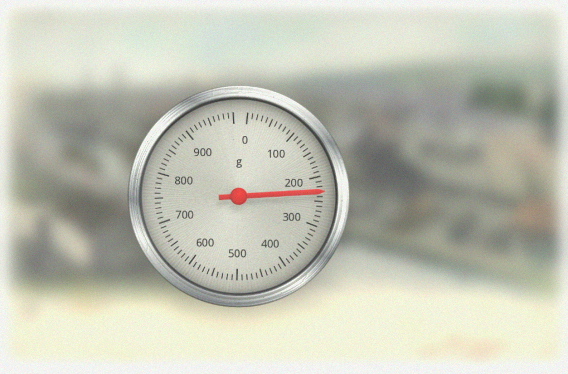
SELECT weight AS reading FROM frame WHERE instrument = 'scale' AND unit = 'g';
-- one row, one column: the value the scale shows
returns 230 g
